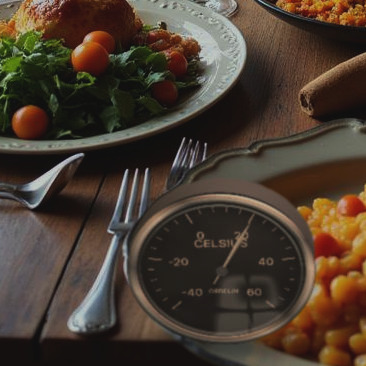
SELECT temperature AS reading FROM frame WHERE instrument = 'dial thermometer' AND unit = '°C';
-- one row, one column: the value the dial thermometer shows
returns 20 °C
